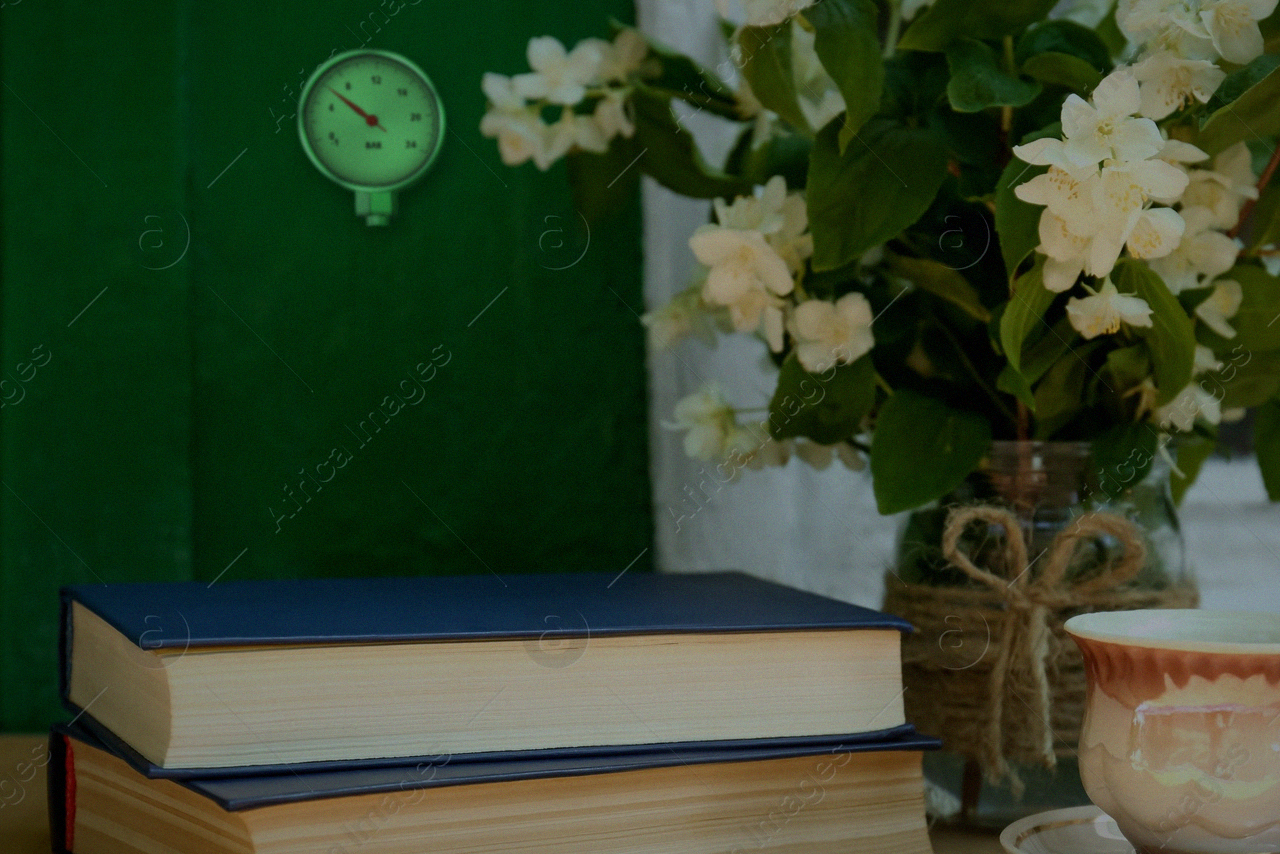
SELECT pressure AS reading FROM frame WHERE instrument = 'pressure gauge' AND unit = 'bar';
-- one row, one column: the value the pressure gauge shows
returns 6 bar
